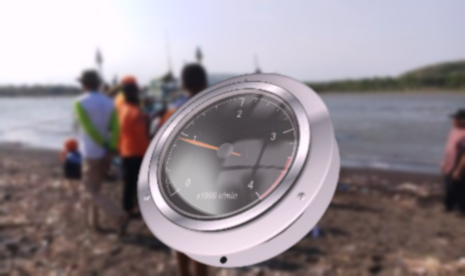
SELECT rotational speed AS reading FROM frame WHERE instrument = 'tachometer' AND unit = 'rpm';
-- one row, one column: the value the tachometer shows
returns 900 rpm
